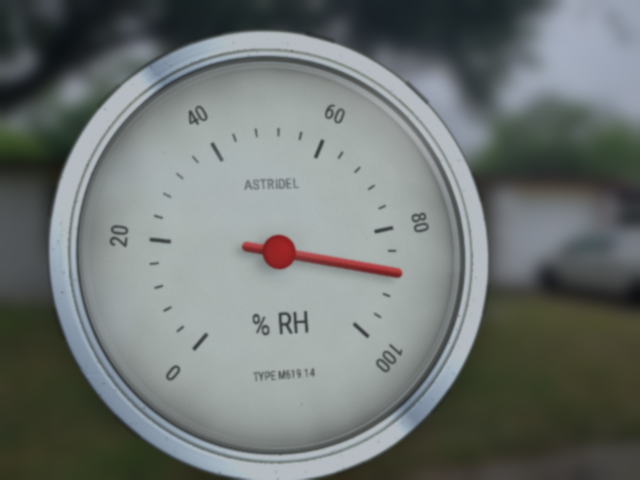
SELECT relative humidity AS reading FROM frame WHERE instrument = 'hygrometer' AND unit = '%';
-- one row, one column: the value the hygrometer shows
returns 88 %
